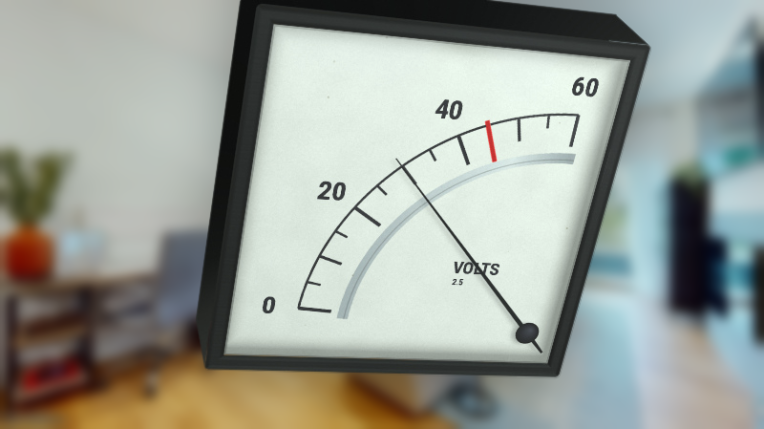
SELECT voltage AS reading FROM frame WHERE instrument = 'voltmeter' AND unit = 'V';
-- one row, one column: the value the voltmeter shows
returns 30 V
